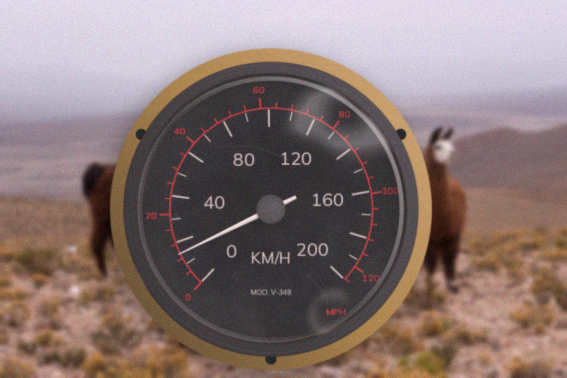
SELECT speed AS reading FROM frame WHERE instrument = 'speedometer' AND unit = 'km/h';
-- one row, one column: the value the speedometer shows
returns 15 km/h
